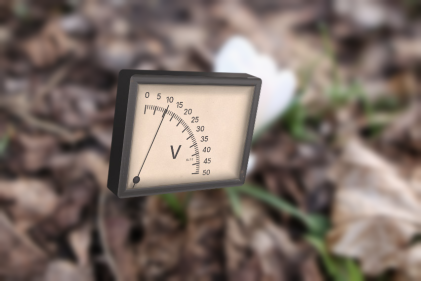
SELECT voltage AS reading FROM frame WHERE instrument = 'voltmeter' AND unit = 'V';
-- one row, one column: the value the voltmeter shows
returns 10 V
